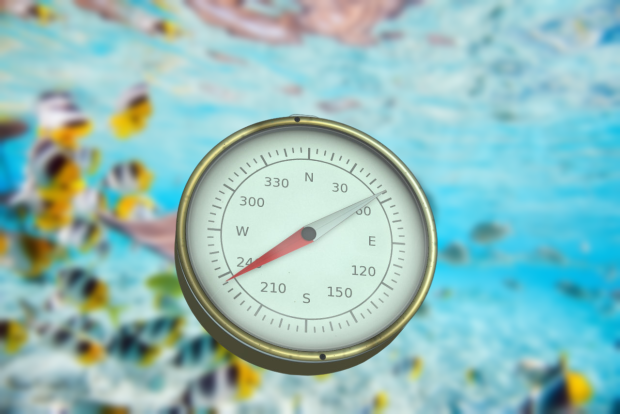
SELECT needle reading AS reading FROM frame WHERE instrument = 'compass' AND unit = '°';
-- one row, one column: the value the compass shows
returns 235 °
